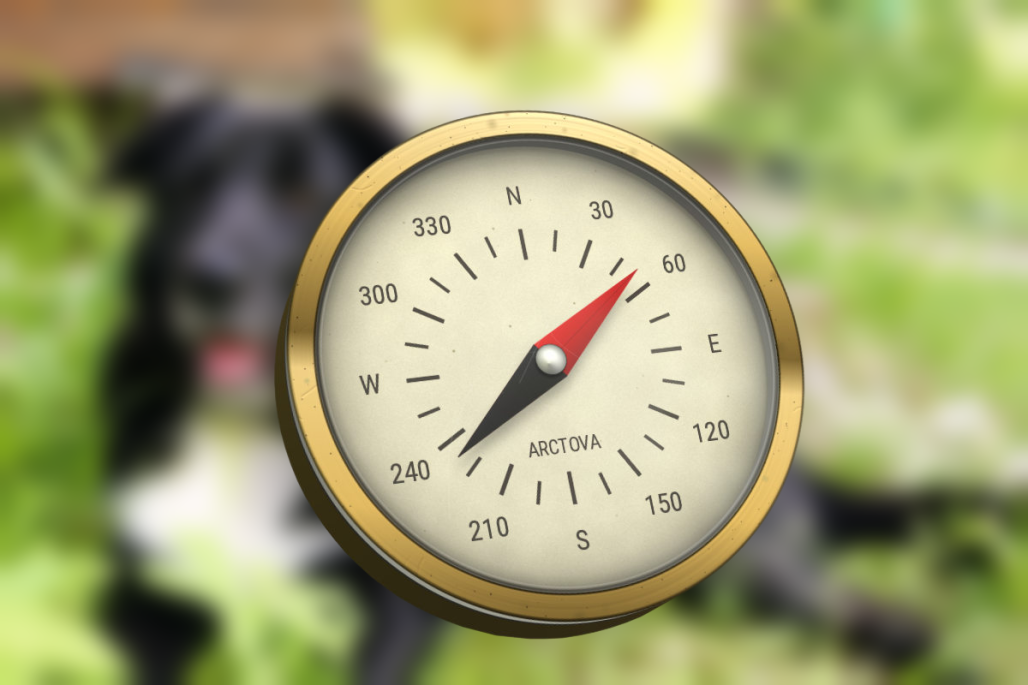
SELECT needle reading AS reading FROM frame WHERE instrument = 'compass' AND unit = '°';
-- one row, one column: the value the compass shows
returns 52.5 °
